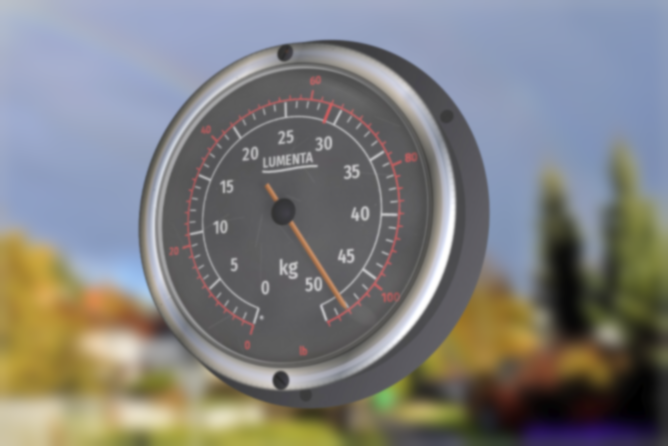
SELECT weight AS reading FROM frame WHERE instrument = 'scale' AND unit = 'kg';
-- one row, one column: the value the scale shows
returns 48 kg
